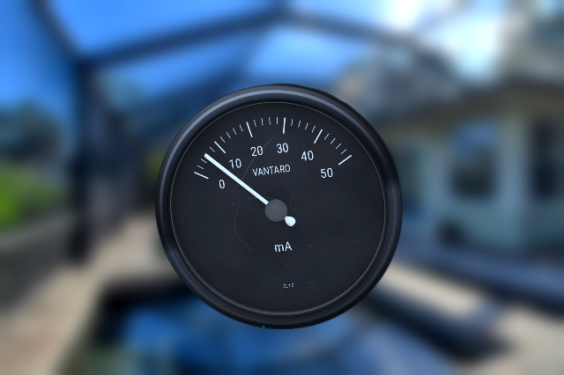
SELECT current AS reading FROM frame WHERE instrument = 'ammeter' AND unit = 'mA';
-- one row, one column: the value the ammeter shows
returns 6 mA
